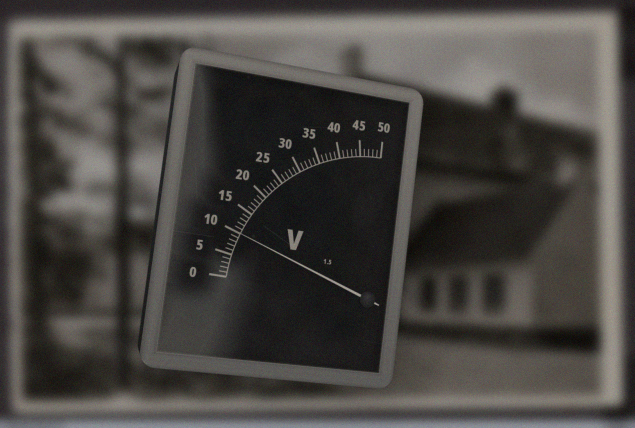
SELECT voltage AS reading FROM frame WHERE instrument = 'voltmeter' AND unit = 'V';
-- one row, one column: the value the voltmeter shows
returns 10 V
